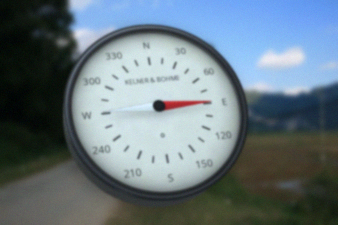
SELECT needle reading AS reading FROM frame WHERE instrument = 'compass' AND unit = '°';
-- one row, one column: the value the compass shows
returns 90 °
